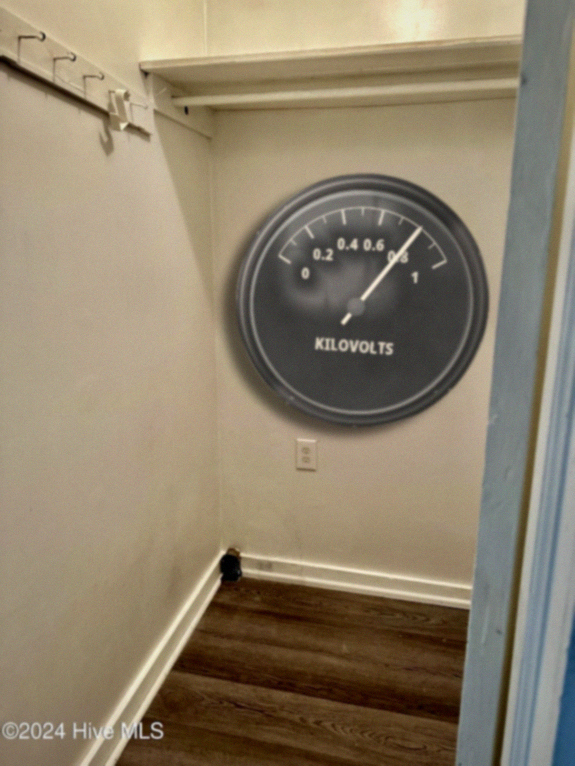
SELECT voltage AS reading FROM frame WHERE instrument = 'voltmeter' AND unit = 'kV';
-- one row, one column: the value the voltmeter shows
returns 0.8 kV
